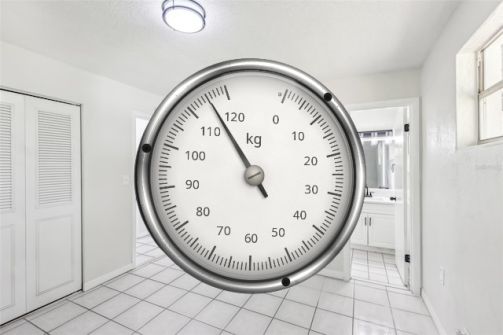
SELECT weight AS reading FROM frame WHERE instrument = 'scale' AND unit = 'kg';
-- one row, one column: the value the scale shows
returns 115 kg
